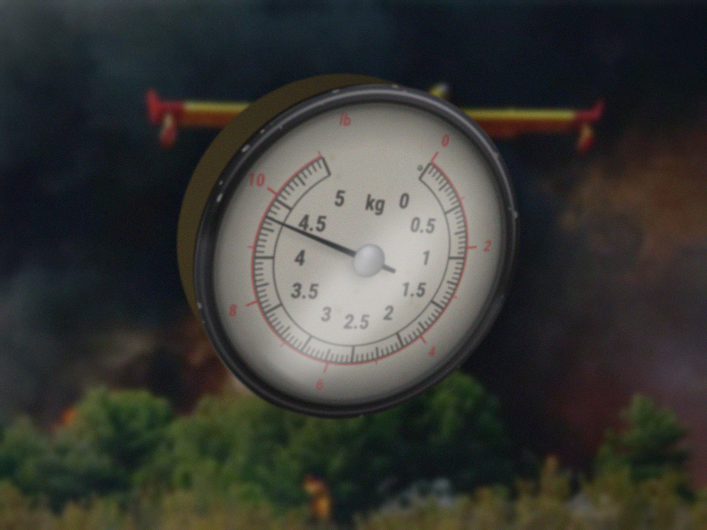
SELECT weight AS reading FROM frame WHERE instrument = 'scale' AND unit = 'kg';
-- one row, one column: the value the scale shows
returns 4.35 kg
